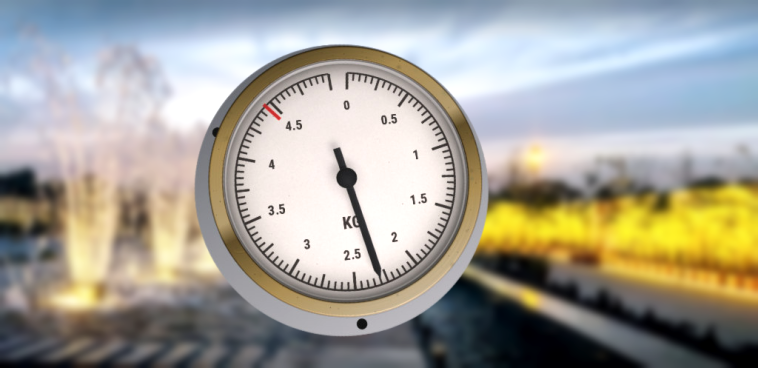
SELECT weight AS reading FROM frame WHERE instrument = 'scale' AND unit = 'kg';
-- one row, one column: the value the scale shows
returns 2.3 kg
